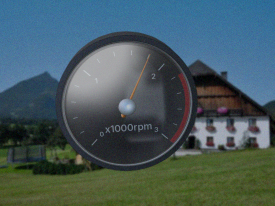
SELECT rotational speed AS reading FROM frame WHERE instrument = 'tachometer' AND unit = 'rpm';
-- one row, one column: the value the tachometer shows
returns 1800 rpm
